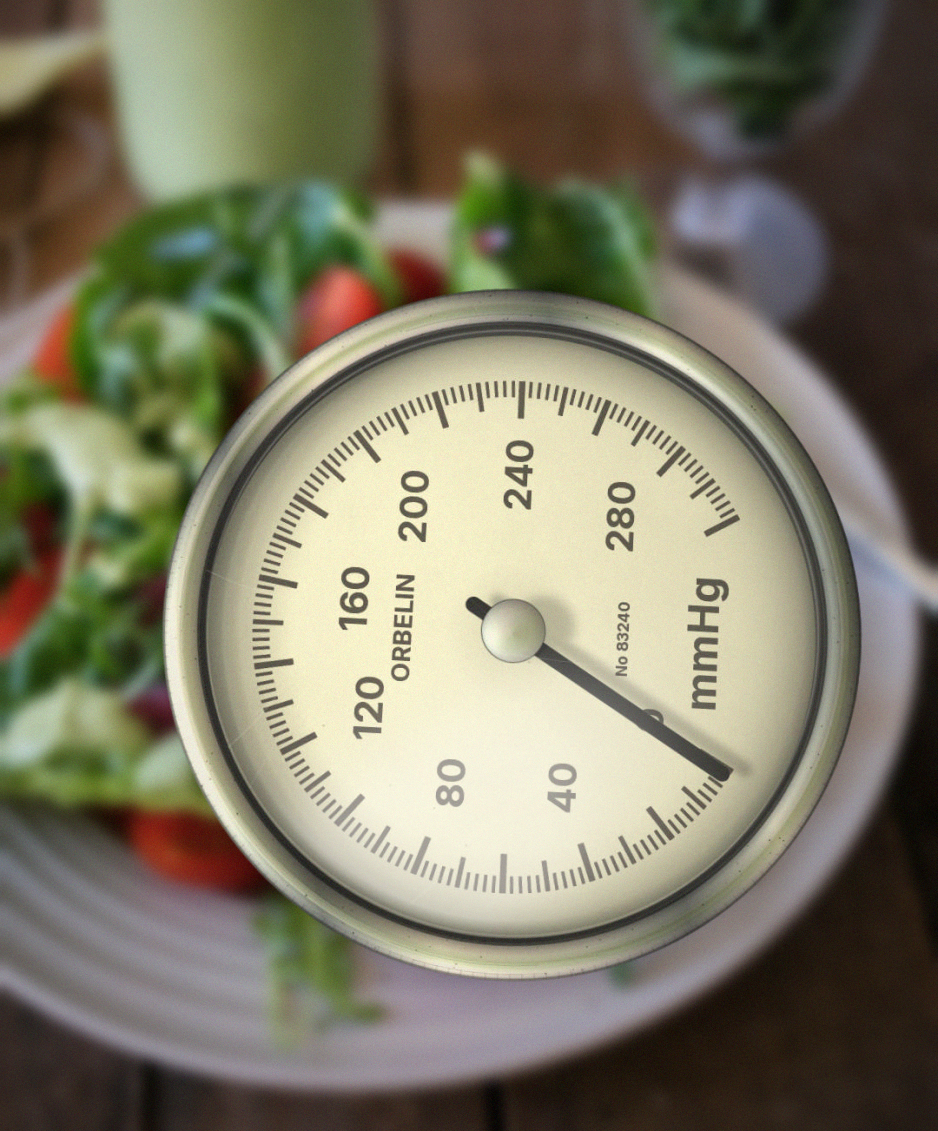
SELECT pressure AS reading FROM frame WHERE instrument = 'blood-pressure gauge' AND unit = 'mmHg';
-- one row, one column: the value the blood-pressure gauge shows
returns 2 mmHg
